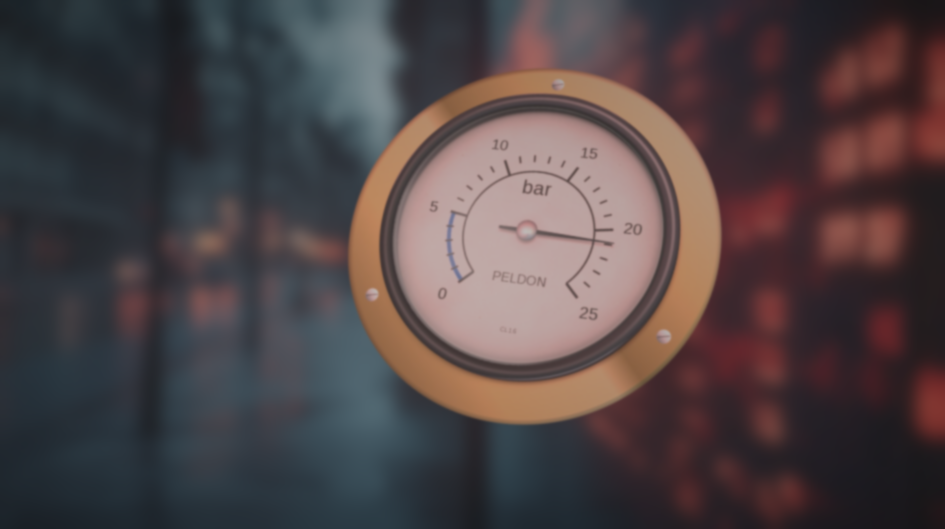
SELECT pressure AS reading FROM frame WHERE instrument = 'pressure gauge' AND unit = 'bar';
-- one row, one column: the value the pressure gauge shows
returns 21 bar
